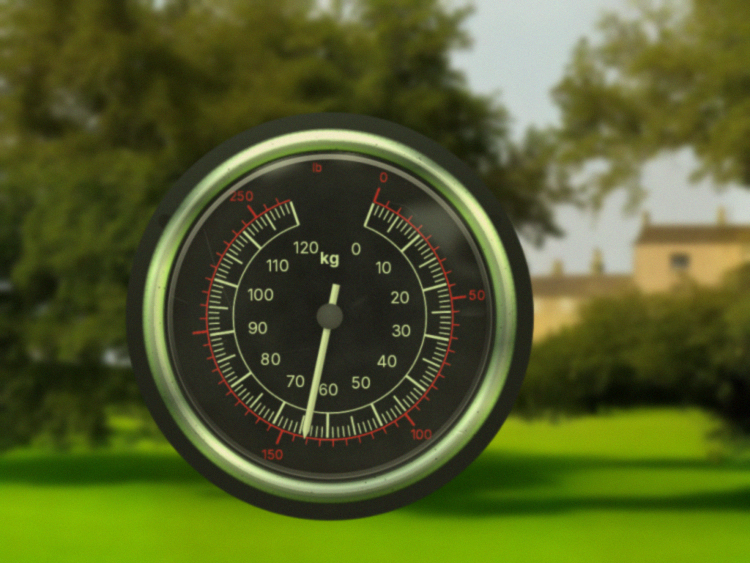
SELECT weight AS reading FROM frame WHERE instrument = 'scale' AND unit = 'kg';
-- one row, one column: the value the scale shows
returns 64 kg
